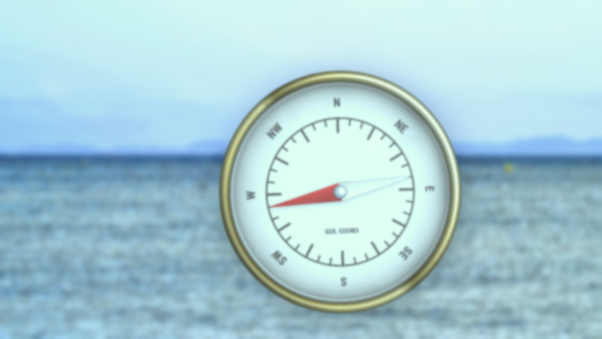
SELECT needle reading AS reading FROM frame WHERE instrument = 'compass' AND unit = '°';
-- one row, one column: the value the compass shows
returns 260 °
